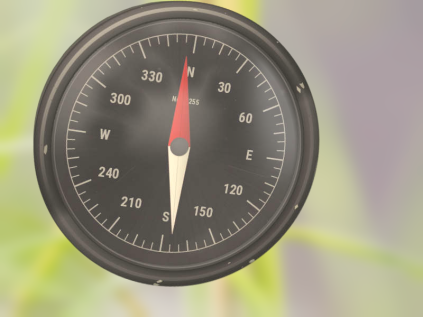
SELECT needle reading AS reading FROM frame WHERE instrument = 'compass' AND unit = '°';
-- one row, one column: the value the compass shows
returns 355 °
